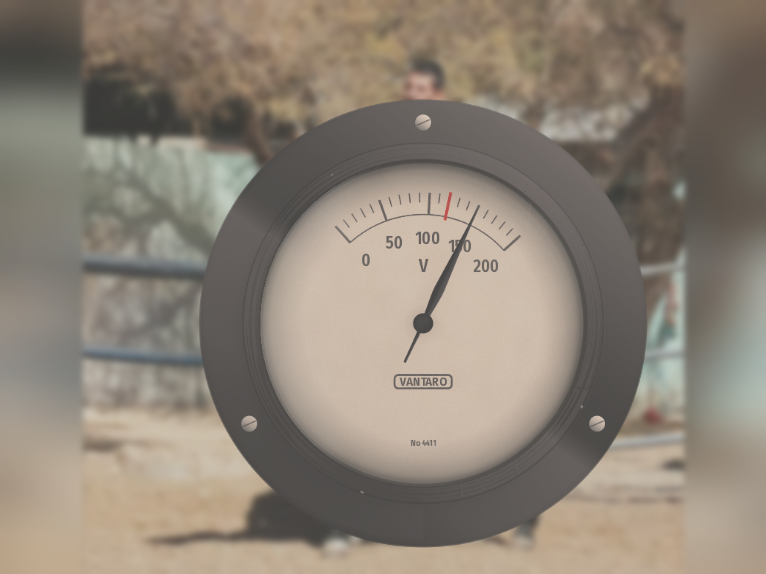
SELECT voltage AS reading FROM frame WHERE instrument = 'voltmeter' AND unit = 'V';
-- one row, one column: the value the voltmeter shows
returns 150 V
